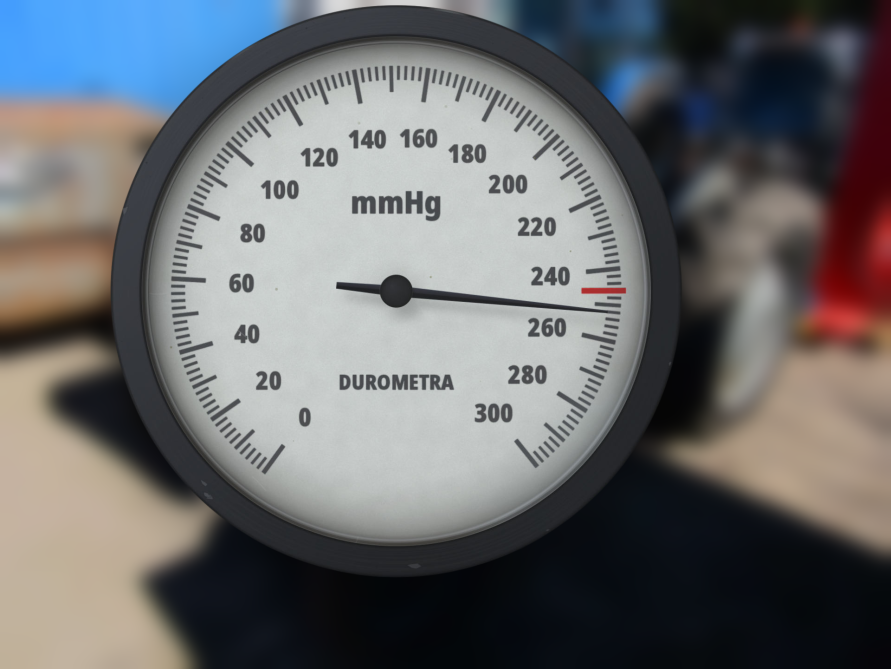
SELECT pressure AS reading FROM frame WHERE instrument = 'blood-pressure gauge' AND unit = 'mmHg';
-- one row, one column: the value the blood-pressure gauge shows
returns 252 mmHg
